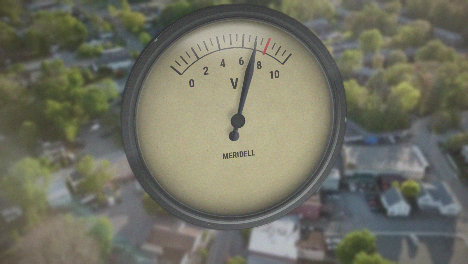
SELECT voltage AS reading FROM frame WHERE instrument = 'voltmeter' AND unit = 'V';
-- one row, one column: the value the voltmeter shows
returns 7 V
